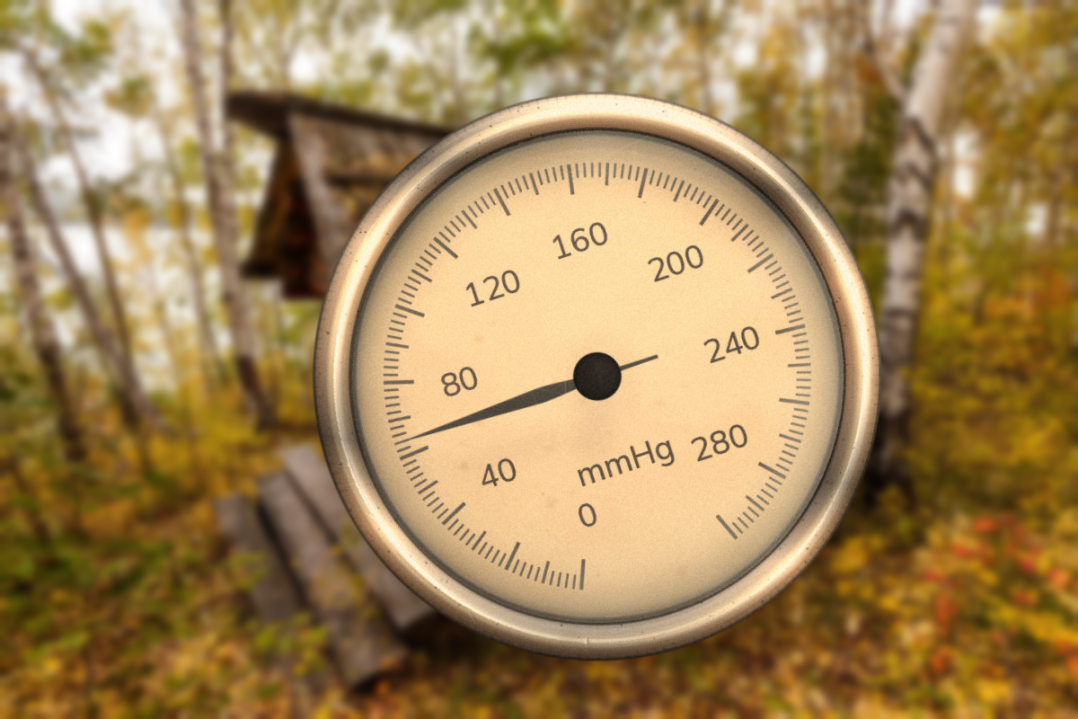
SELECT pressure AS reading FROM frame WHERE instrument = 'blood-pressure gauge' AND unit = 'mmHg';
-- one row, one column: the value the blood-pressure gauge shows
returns 64 mmHg
